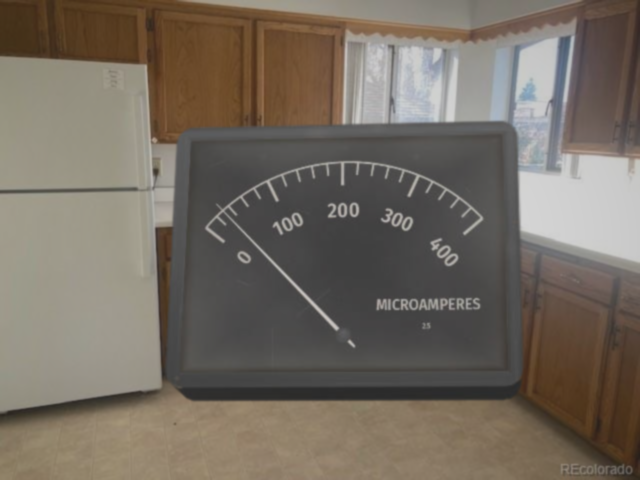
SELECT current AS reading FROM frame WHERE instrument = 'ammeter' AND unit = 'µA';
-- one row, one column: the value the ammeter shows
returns 30 µA
